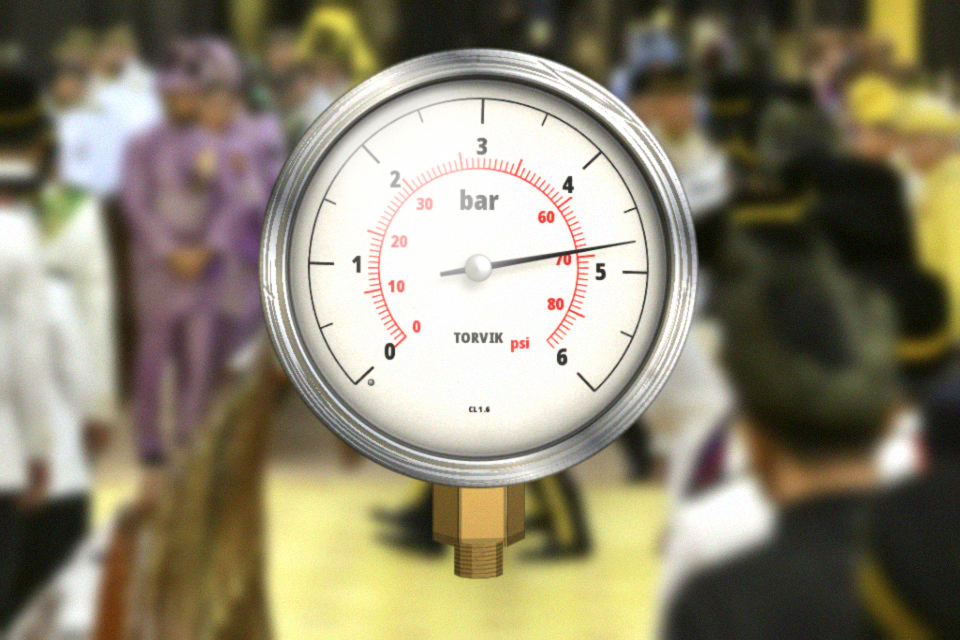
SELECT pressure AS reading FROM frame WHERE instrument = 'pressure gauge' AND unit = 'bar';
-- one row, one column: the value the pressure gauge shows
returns 4.75 bar
